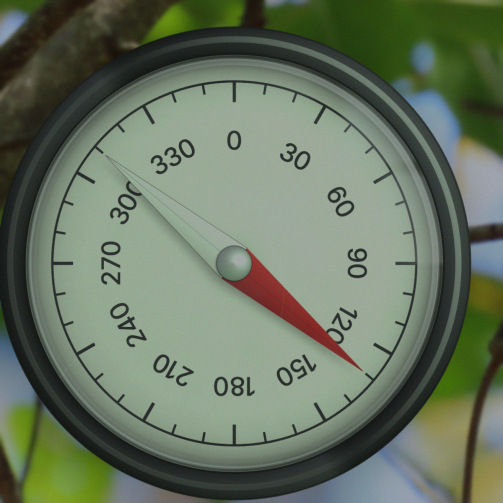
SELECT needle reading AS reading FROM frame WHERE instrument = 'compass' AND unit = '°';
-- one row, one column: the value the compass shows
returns 130 °
